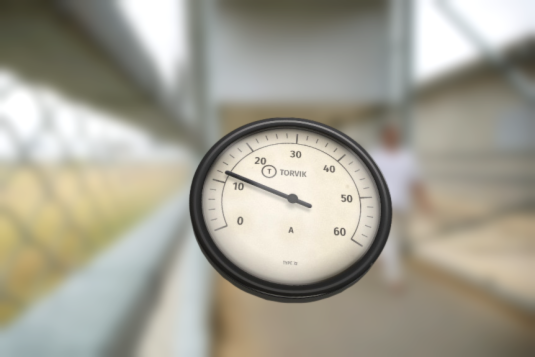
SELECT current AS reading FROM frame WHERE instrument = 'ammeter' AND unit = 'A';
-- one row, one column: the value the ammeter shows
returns 12 A
